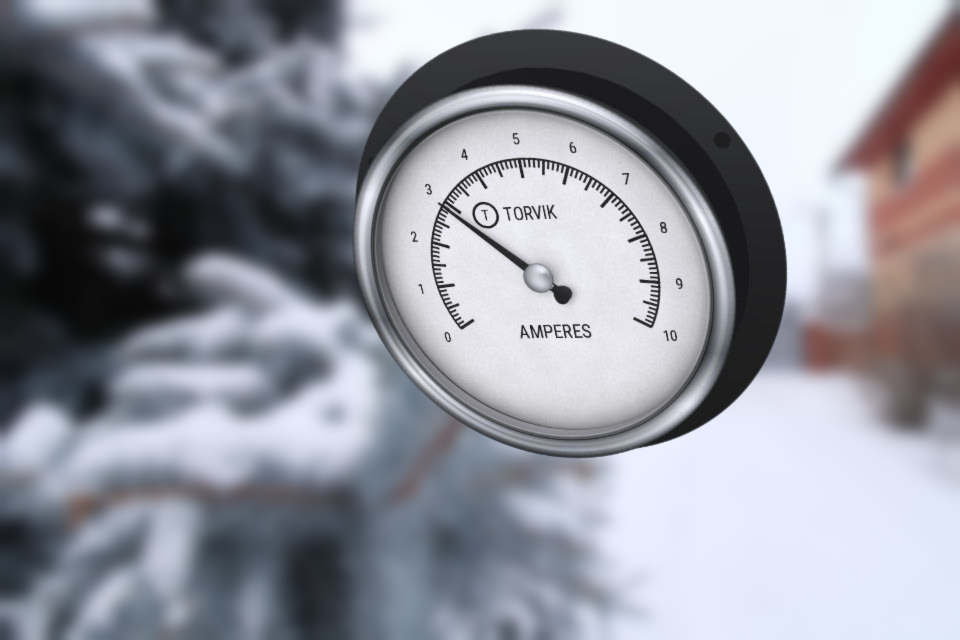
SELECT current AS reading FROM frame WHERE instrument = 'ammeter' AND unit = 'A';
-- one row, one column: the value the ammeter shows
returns 3 A
